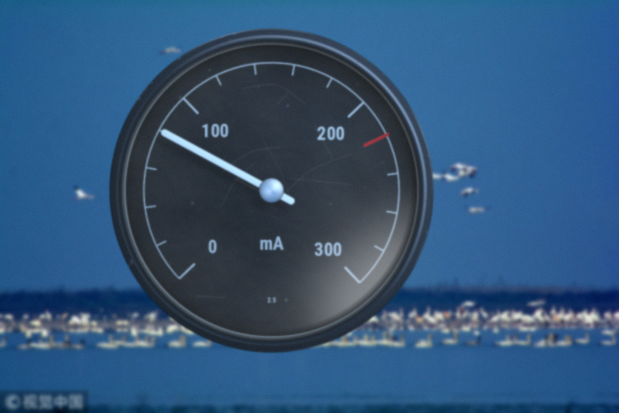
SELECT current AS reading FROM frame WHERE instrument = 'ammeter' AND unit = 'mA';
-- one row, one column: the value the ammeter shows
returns 80 mA
